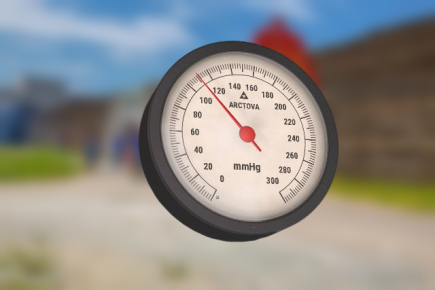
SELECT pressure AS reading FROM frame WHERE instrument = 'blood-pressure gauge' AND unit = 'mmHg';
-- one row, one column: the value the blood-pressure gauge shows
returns 110 mmHg
